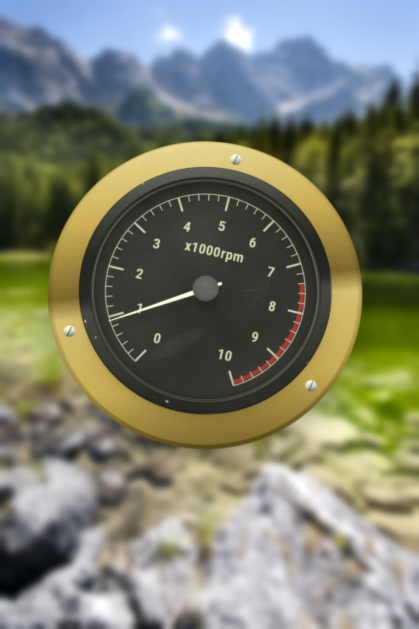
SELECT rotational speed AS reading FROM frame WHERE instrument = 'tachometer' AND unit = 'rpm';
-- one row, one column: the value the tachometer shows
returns 900 rpm
